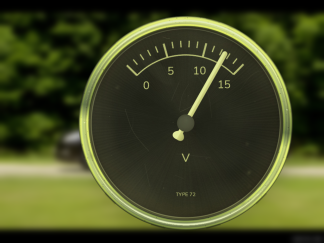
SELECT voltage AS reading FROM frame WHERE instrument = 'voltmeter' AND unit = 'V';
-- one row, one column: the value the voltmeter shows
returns 12.5 V
